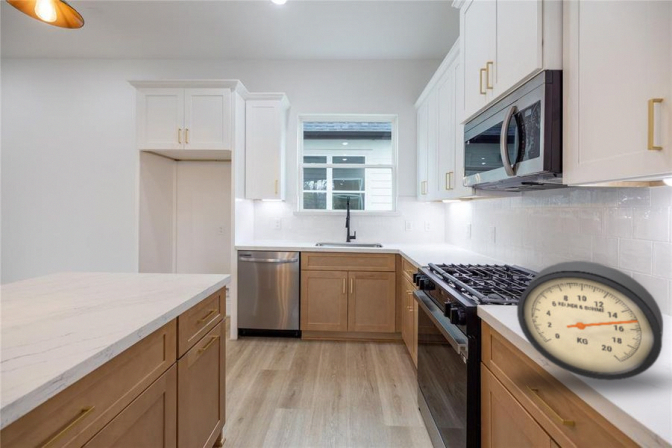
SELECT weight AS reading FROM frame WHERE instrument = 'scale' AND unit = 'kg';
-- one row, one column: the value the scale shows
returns 15 kg
